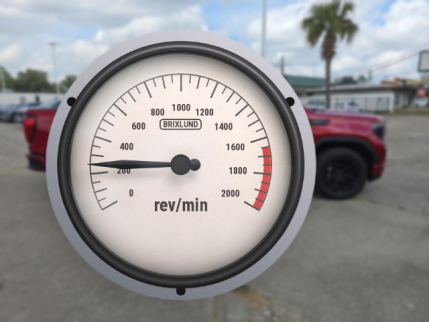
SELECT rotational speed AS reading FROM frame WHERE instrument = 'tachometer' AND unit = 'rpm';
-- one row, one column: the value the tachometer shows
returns 250 rpm
